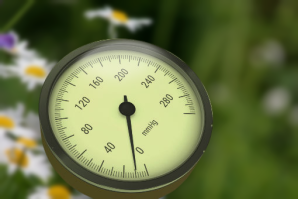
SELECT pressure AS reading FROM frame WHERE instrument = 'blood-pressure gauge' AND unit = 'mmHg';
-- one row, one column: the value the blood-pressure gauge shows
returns 10 mmHg
